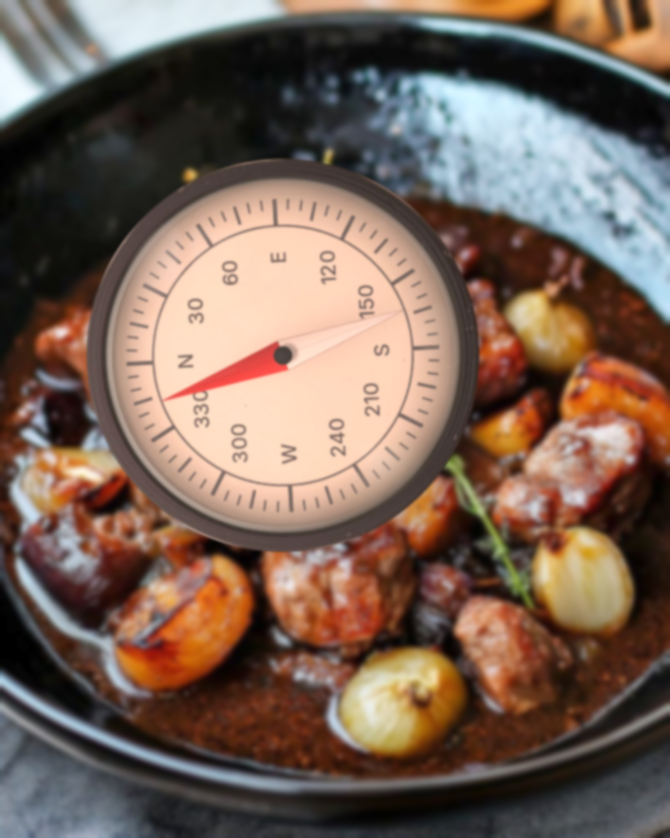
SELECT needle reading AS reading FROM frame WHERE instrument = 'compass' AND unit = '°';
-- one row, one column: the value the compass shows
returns 342.5 °
